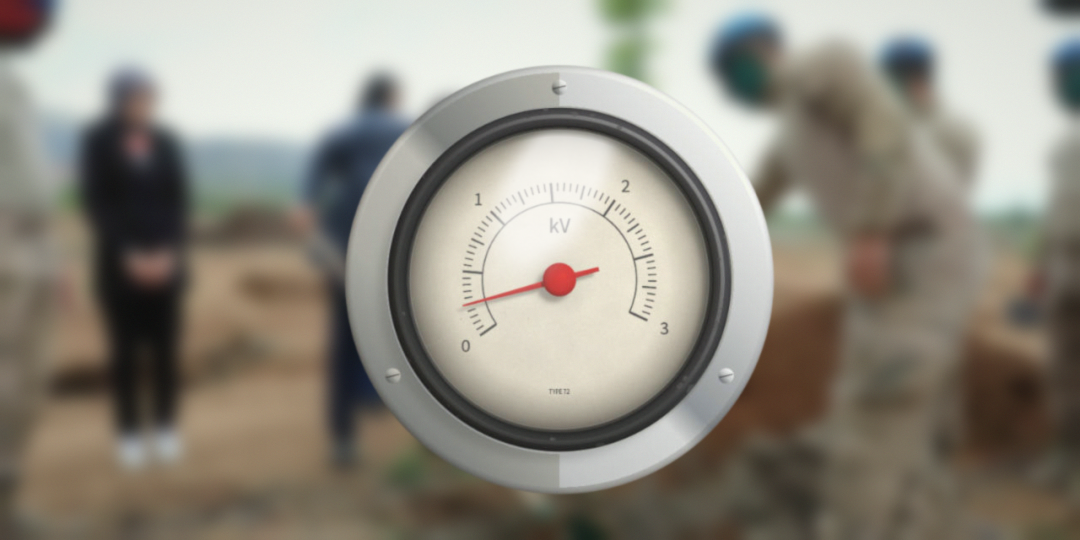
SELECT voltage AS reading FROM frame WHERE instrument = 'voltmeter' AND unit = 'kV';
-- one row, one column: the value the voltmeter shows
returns 0.25 kV
